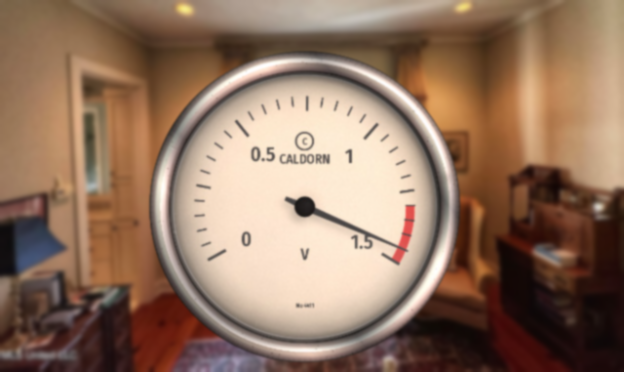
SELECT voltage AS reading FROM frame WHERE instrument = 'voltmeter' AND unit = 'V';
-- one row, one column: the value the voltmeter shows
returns 1.45 V
